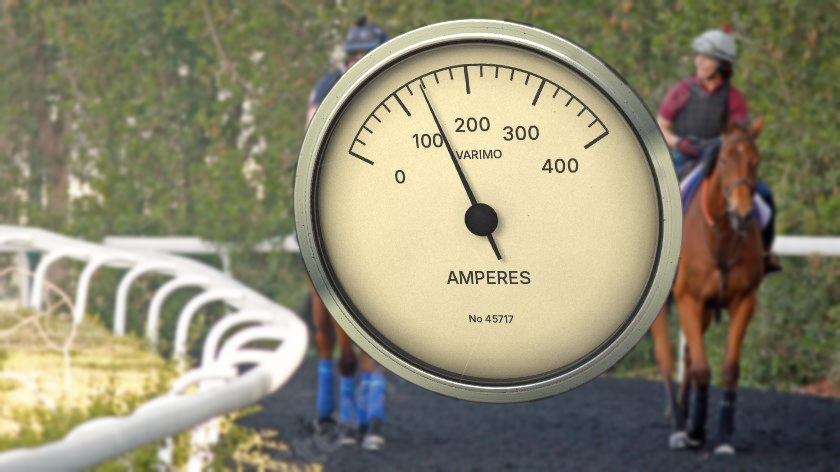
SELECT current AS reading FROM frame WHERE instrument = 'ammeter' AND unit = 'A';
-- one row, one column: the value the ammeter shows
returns 140 A
